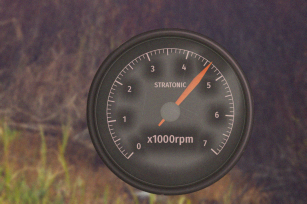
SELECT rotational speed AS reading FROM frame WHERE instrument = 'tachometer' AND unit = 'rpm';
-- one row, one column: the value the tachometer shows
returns 4600 rpm
